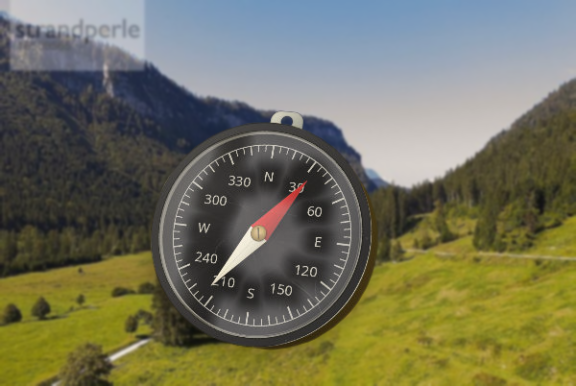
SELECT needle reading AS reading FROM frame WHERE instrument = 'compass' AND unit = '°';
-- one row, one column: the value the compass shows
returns 35 °
